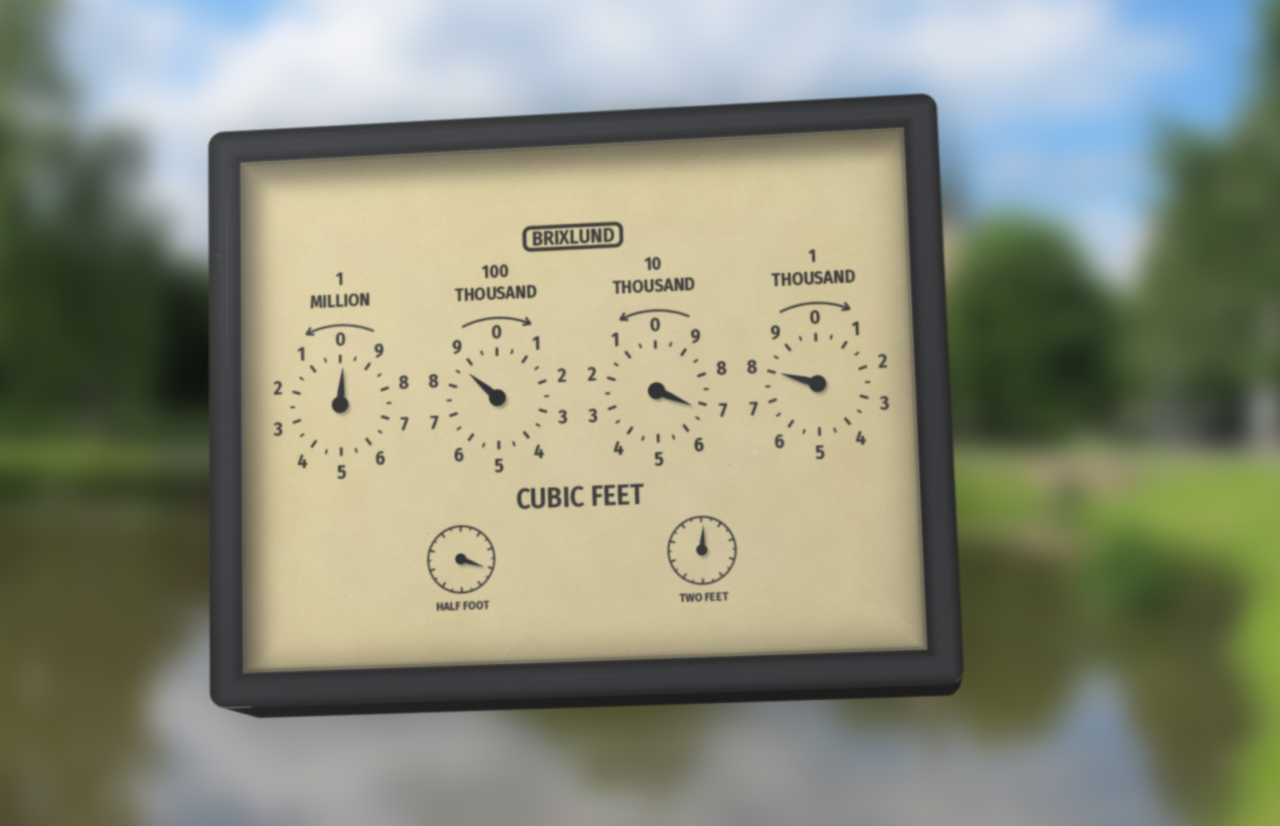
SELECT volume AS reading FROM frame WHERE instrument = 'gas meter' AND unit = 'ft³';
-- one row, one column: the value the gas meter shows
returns 986800 ft³
